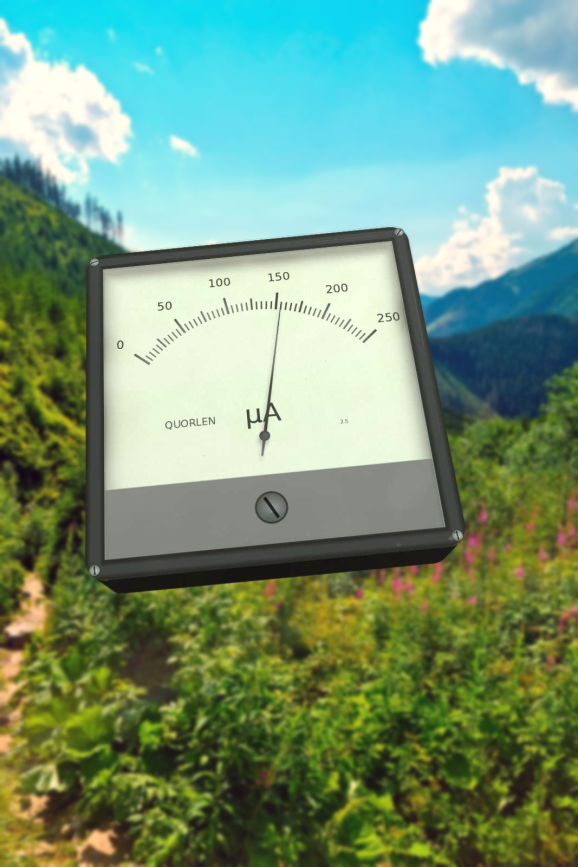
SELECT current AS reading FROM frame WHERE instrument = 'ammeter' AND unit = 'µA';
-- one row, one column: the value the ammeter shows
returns 155 µA
